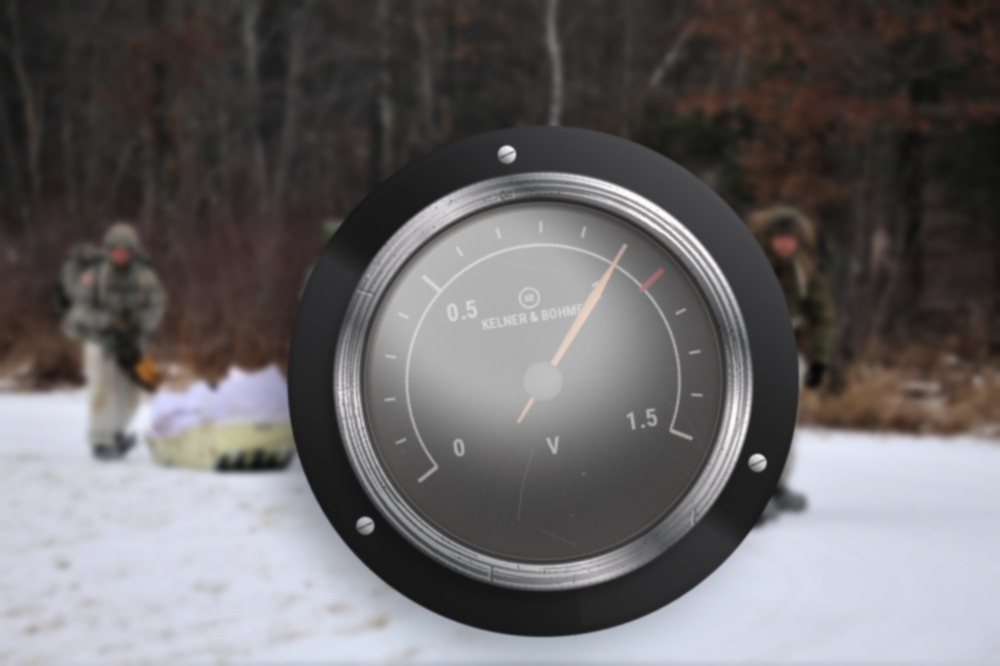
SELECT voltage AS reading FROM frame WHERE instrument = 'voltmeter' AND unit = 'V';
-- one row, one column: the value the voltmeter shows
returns 1 V
